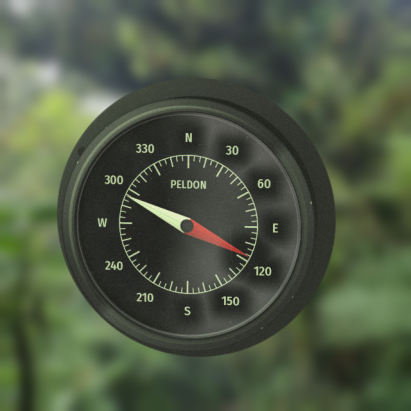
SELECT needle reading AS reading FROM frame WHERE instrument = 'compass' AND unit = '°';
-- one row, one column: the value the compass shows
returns 115 °
